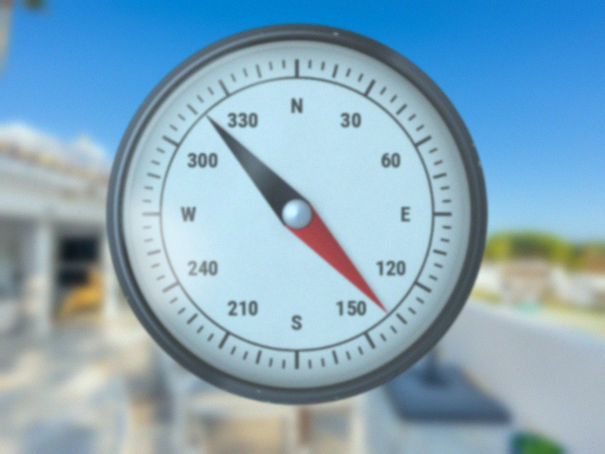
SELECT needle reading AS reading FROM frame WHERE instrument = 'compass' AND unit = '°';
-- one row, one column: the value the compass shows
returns 137.5 °
